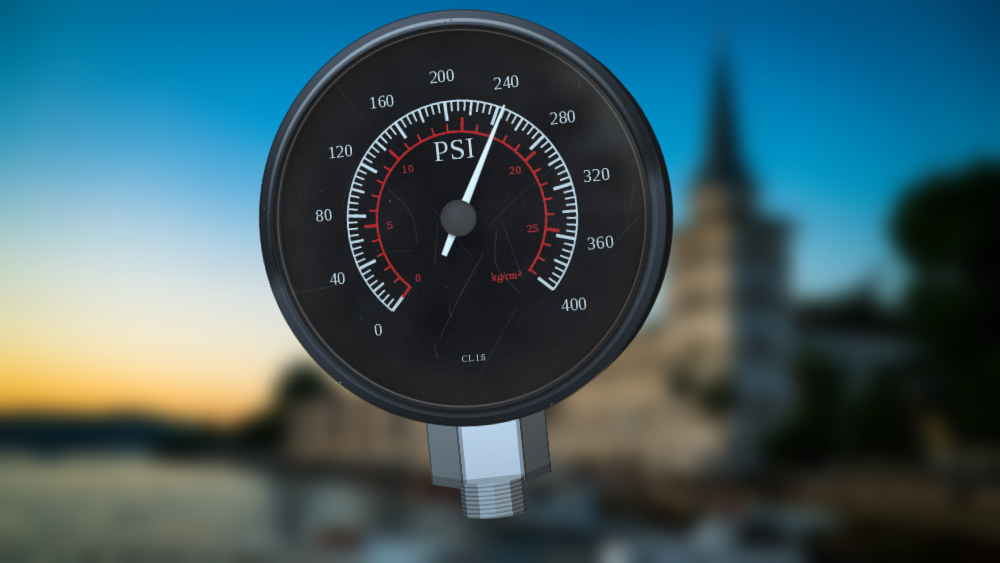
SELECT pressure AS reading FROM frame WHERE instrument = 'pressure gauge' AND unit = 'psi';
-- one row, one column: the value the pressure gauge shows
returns 245 psi
